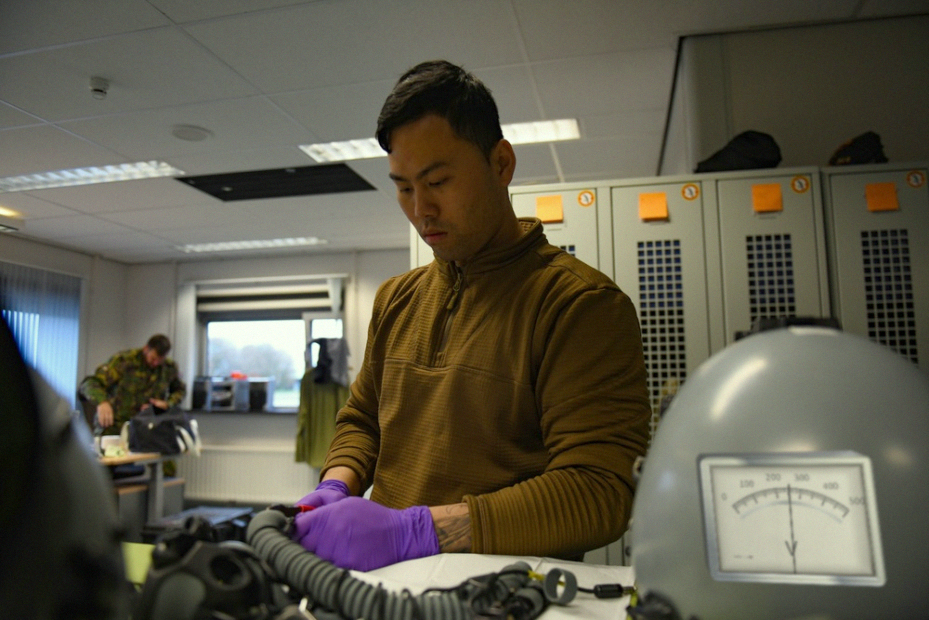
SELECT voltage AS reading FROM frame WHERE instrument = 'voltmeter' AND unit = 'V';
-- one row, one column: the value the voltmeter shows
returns 250 V
